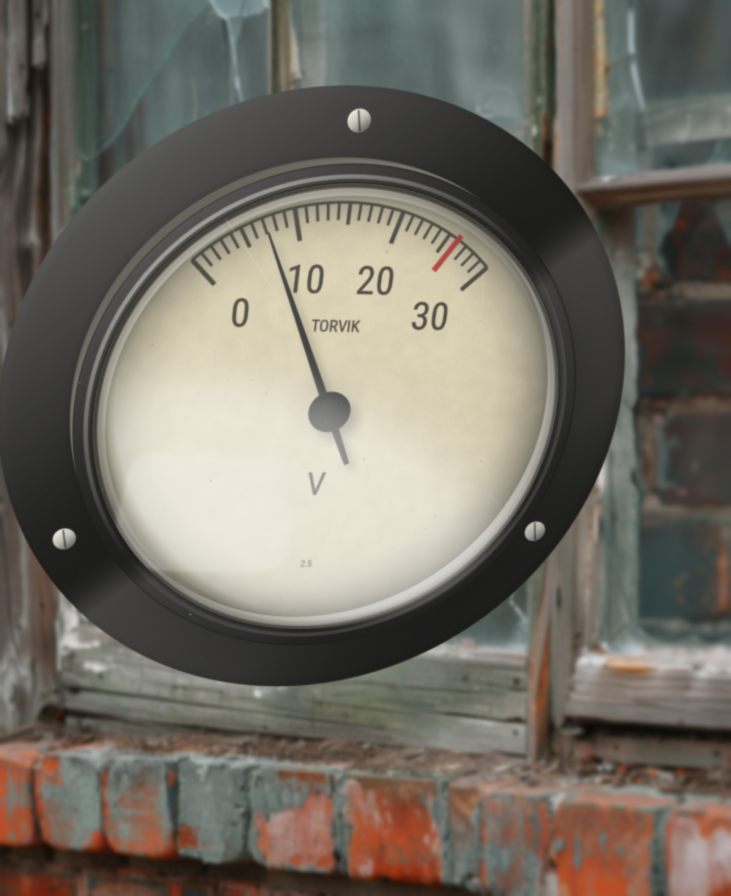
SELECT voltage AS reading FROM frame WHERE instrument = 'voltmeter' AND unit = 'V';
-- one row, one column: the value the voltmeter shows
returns 7 V
